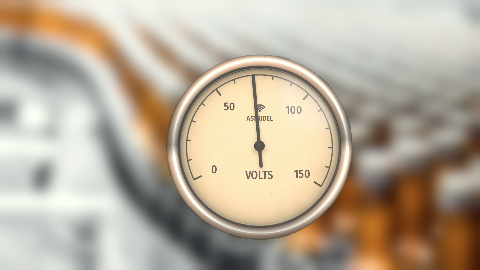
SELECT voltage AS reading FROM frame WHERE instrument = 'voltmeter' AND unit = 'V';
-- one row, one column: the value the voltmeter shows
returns 70 V
